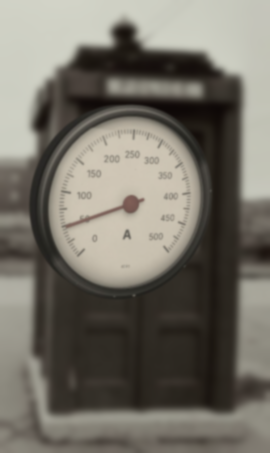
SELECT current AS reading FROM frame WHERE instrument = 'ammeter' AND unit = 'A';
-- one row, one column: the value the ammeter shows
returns 50 A
